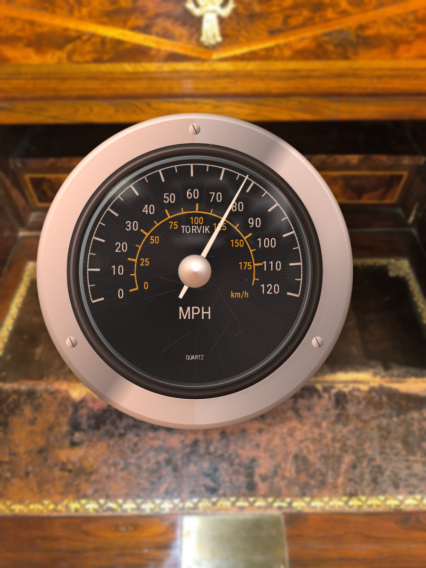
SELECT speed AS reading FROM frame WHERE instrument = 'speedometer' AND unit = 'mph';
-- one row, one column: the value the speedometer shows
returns 77.5 mph
